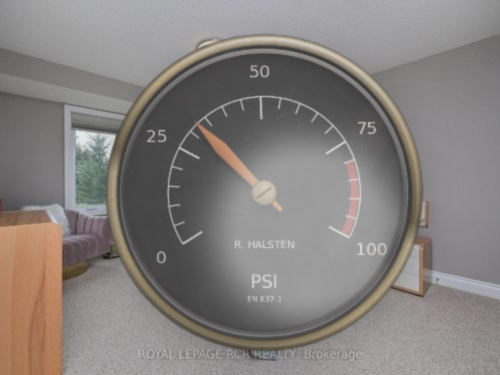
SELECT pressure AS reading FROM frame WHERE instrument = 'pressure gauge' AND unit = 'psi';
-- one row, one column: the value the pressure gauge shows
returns 32.5 psi
